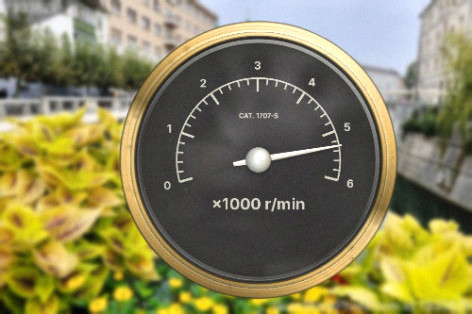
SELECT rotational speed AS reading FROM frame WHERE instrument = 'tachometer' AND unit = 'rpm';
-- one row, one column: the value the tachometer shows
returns 5300 rpm
